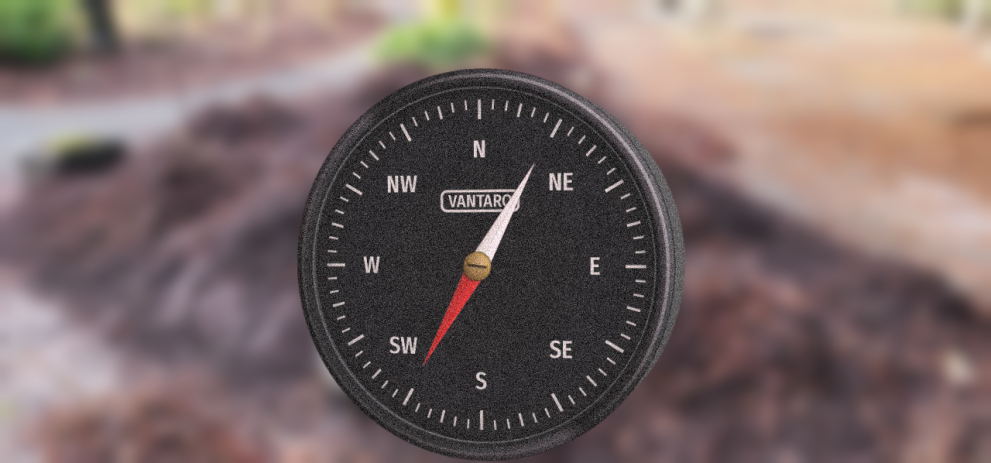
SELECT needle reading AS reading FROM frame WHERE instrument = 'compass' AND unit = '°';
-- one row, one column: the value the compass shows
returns 210 °
